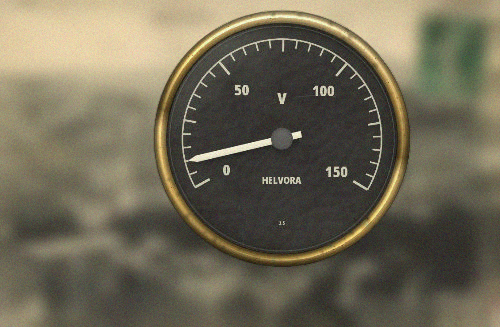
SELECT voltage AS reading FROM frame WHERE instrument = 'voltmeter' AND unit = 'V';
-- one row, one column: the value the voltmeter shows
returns 10 V
